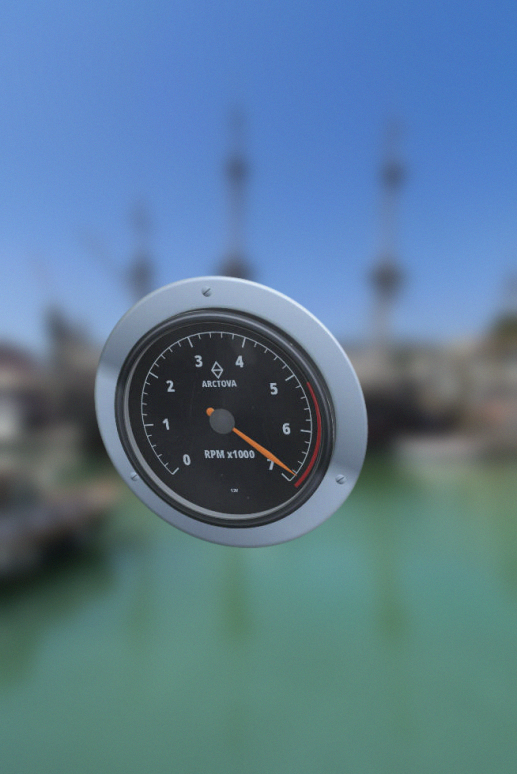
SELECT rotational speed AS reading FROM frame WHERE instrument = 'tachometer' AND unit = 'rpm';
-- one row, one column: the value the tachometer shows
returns 6800 rpm
